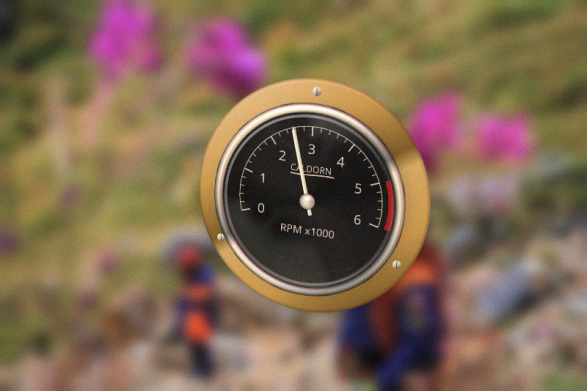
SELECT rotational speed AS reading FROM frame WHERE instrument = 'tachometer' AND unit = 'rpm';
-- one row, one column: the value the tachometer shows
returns 2600 rpm
